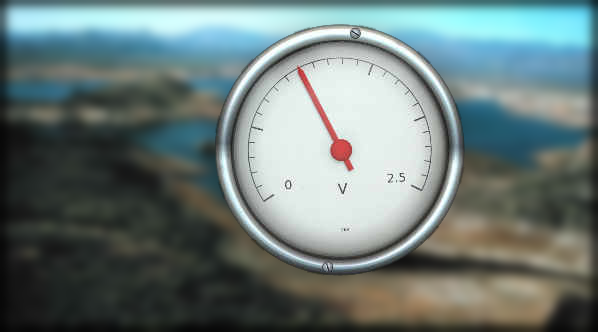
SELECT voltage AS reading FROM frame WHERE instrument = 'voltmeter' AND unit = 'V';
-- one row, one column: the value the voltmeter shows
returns 1 V
